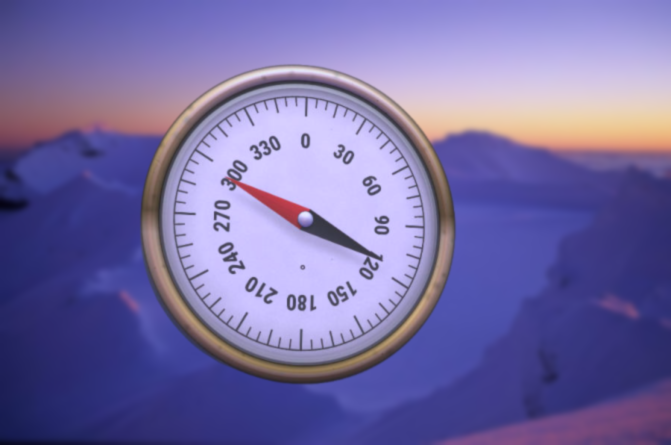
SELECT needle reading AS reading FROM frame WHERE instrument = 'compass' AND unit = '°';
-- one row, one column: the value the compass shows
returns 295 °
